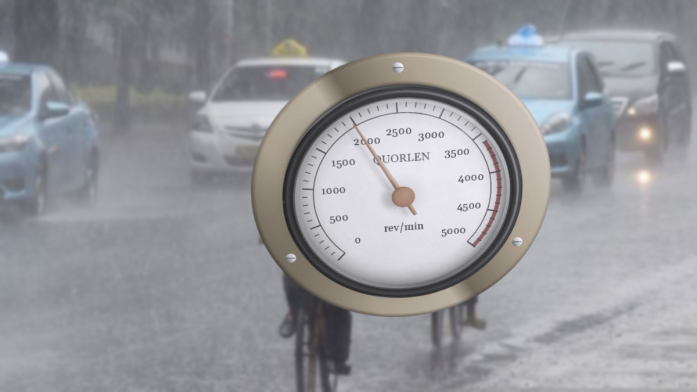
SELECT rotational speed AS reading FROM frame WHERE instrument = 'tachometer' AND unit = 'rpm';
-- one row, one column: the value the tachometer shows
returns 2000 rpm
